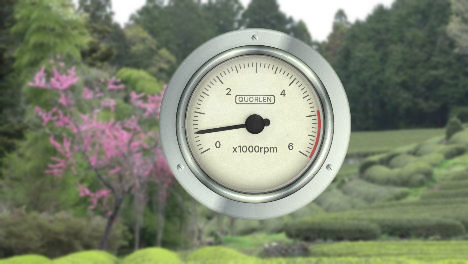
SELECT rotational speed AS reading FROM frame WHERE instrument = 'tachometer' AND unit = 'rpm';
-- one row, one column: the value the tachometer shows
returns 500 rpm
